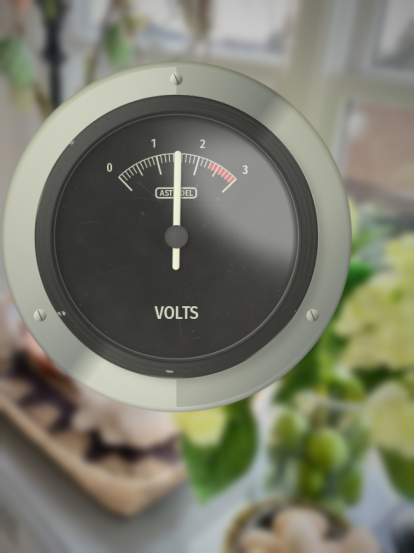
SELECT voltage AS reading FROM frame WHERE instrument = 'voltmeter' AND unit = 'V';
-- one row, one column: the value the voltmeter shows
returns 1.5 V
